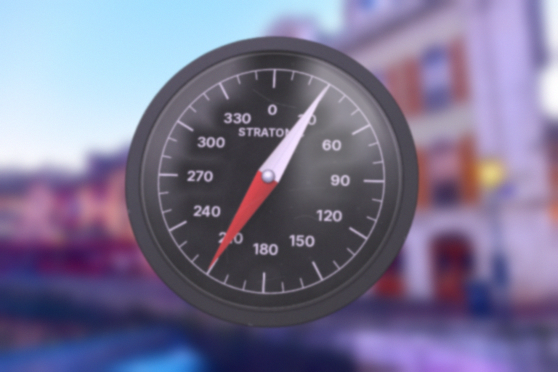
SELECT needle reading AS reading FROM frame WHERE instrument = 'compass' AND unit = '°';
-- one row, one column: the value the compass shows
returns 210 °
